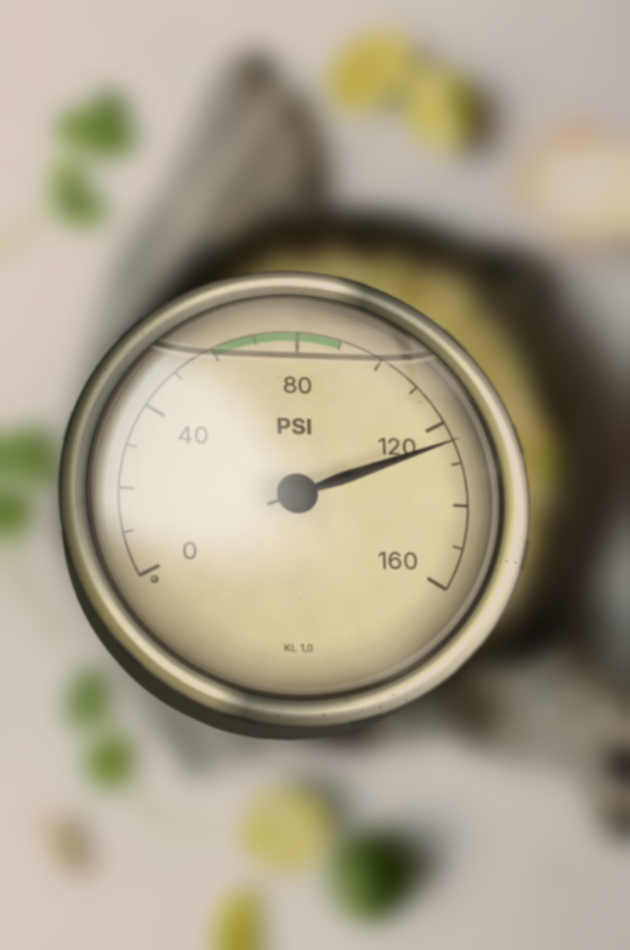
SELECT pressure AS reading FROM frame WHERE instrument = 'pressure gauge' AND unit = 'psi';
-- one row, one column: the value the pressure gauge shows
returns 125 psi
